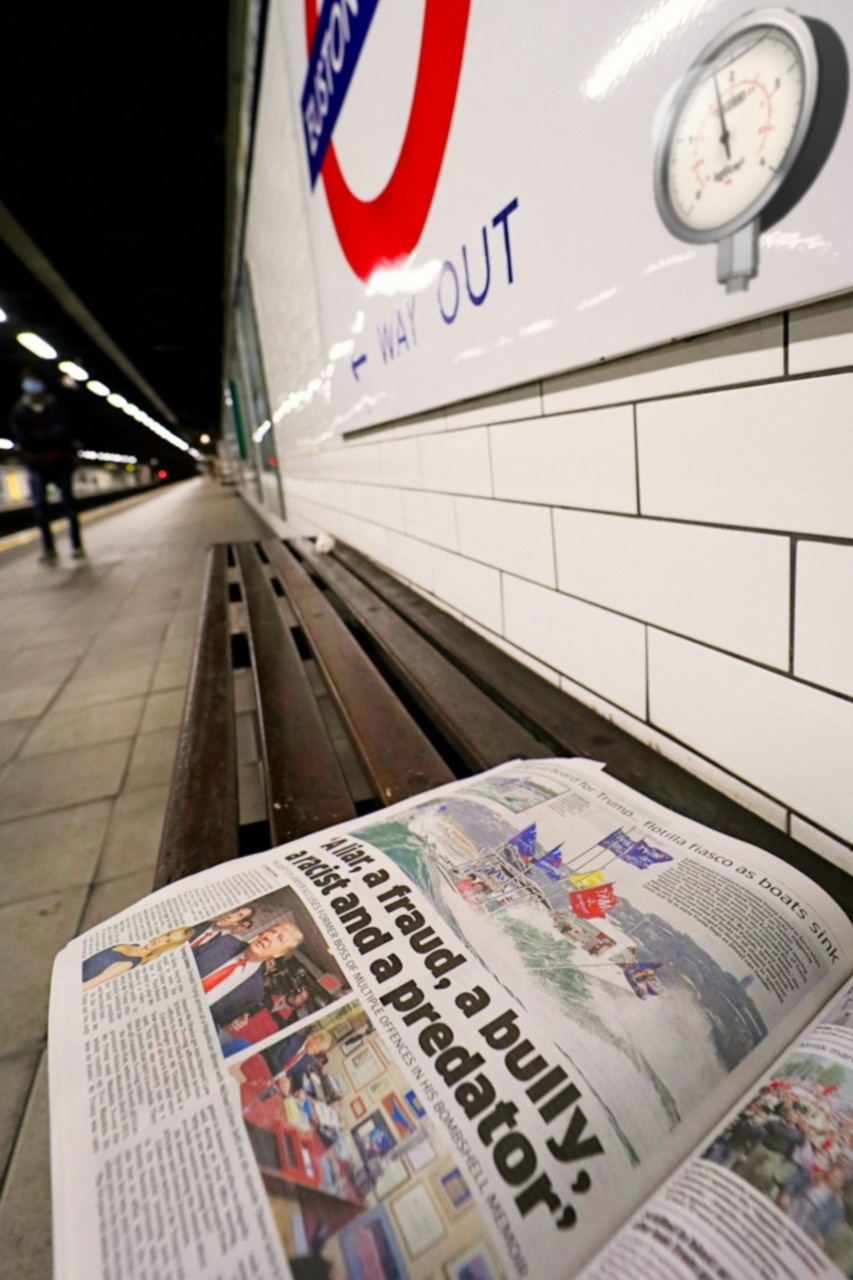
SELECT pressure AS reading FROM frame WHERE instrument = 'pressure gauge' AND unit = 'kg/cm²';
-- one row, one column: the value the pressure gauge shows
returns 1.8 kg/cm²
